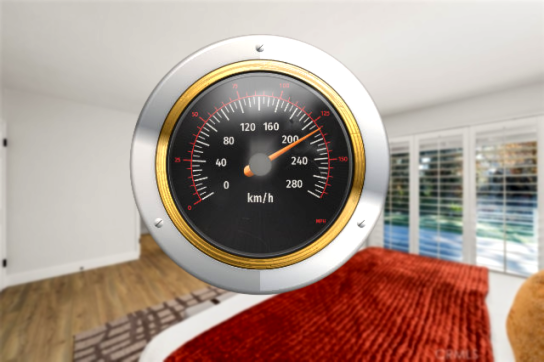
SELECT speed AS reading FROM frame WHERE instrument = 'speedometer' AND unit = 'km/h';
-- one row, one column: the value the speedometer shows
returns 210 km/h
